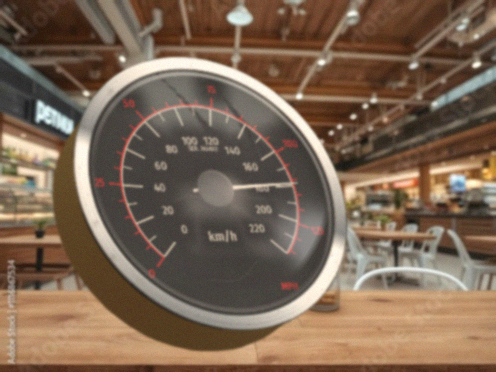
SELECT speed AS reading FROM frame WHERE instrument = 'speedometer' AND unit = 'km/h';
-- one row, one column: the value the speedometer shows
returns 180 km/h
